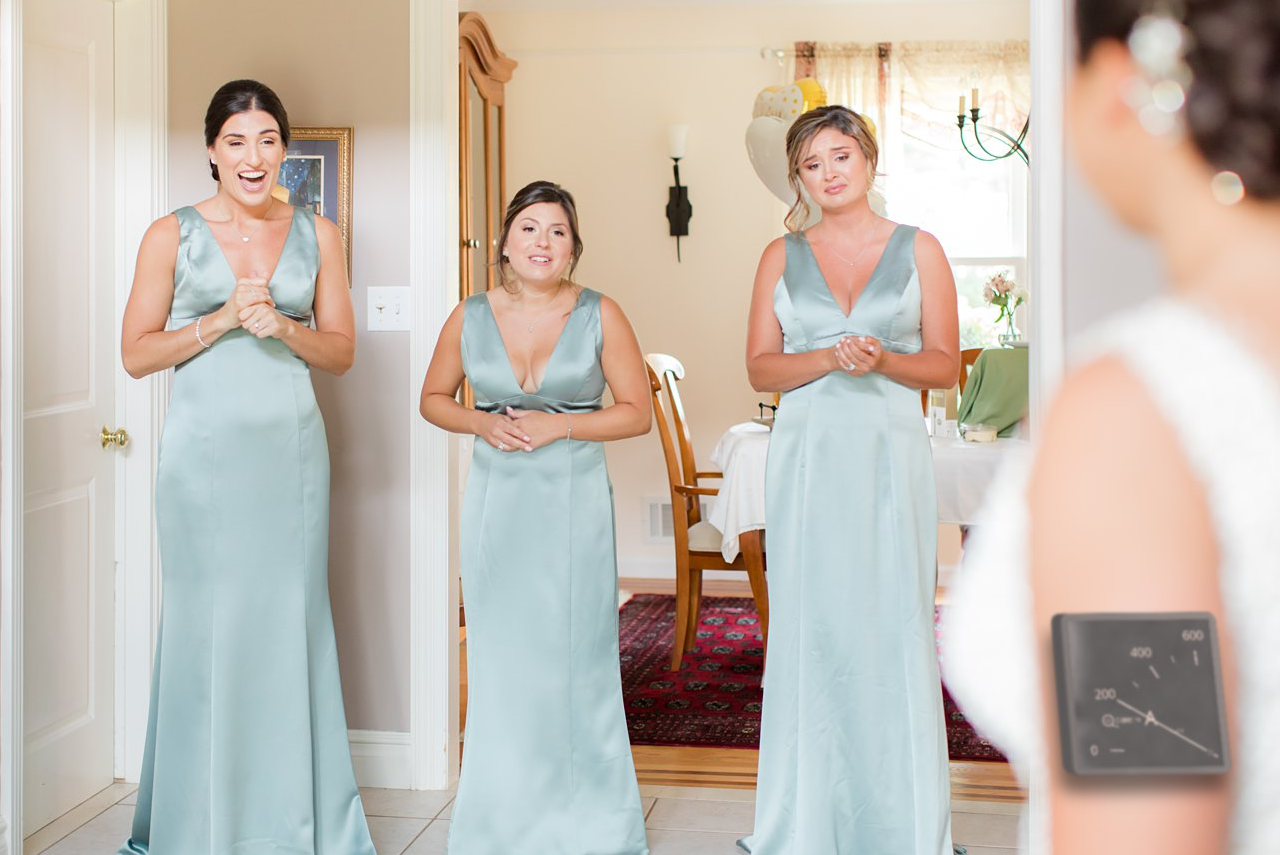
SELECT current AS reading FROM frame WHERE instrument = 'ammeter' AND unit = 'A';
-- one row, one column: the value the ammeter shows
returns 200 A
